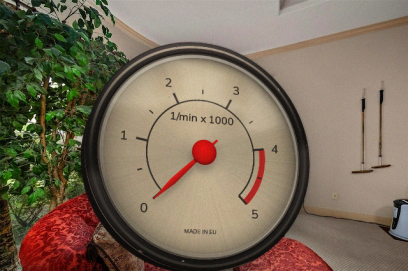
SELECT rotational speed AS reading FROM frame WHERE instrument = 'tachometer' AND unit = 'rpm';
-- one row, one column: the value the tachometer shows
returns 0 rpm
